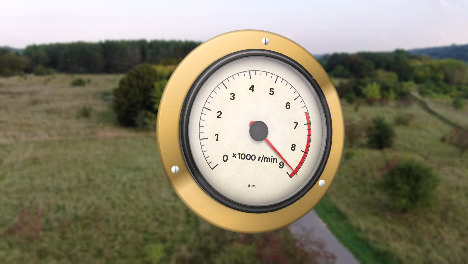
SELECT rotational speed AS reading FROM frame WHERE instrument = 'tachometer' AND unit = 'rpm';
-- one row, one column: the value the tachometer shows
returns 8800 rpm
